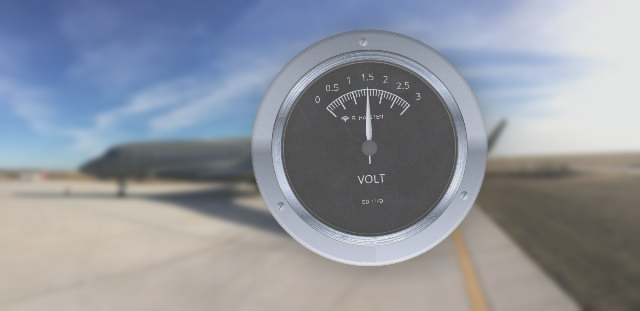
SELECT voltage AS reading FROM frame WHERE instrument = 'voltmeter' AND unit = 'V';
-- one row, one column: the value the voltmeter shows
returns 1.5 V
